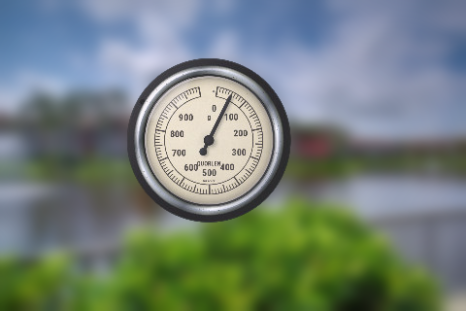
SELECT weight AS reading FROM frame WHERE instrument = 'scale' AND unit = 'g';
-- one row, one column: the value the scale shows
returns 50 g
